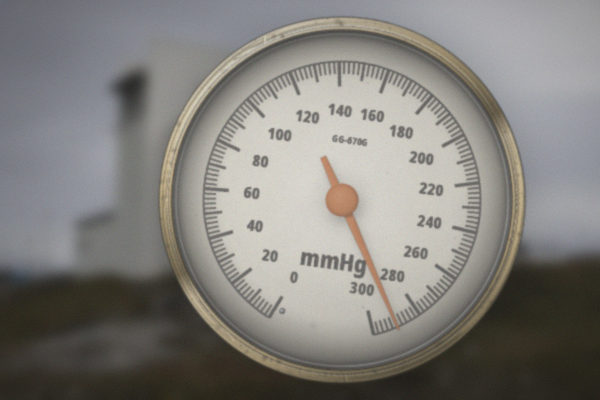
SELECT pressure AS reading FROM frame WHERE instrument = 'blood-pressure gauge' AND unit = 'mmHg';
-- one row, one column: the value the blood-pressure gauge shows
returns 290 mmHg
